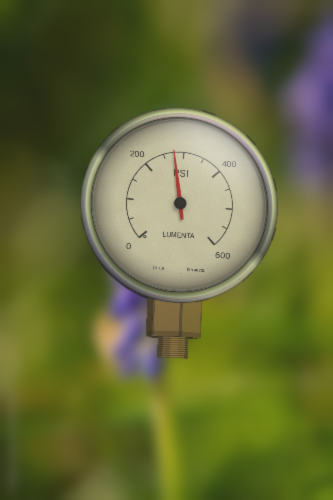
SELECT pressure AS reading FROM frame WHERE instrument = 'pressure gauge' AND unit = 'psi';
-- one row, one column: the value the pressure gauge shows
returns 275 psi
